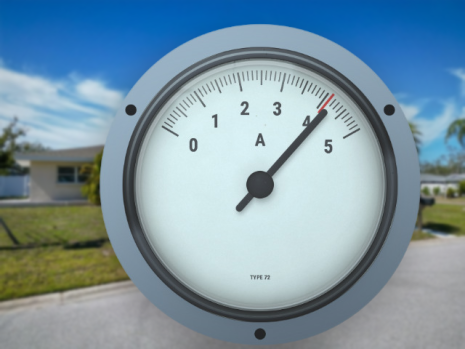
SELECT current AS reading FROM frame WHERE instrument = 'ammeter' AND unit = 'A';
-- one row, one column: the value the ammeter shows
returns 4.2 A
